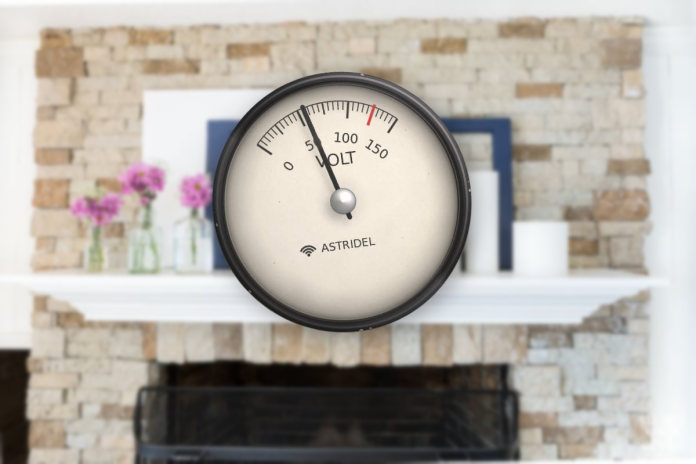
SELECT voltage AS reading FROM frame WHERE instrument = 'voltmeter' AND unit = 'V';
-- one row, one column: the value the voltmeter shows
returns 55 V
